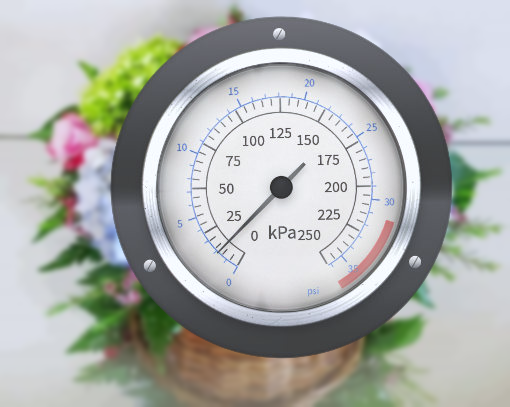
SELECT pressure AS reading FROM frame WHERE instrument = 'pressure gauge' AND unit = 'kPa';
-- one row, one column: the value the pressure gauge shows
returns 12.5 kPa
